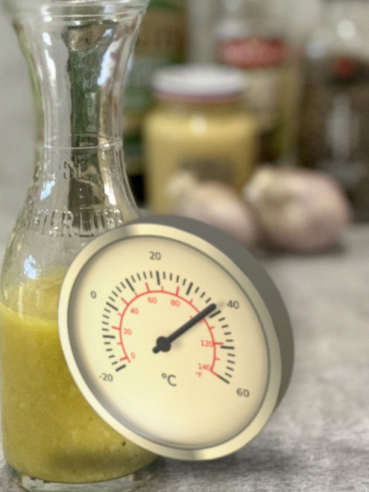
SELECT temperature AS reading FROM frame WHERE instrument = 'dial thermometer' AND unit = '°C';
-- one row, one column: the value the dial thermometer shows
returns 38 °C
